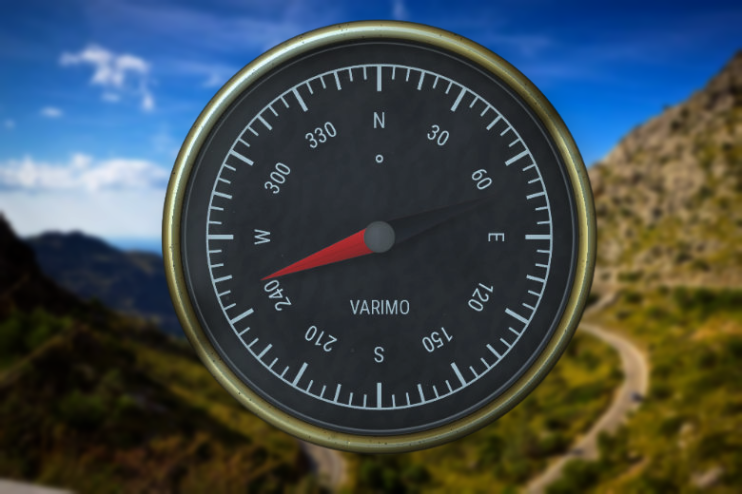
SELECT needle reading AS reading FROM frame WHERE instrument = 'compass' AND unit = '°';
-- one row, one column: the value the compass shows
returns 250 °
